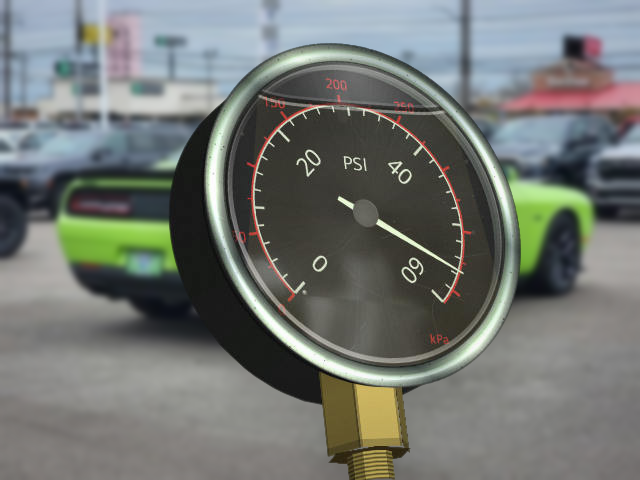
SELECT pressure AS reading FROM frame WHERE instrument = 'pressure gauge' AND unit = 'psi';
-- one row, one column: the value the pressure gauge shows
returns 56 psi
